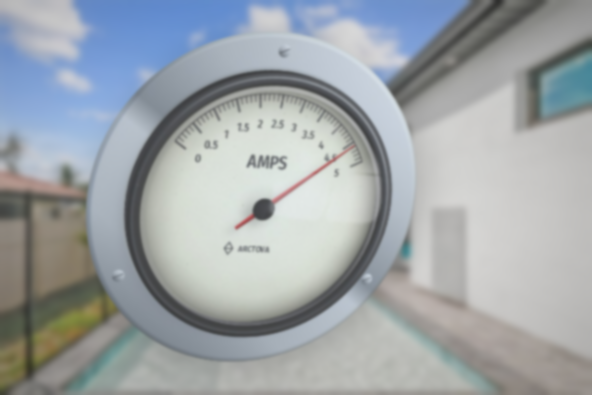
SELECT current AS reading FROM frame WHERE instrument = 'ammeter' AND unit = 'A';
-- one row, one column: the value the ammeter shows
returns 4.5 A
